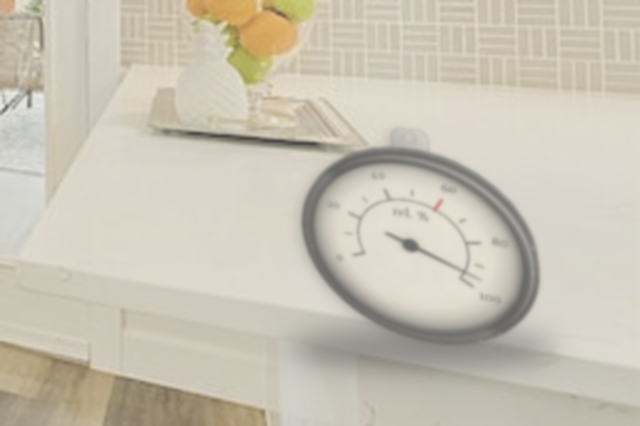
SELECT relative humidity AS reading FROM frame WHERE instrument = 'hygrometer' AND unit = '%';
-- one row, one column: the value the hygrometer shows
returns 95 %
